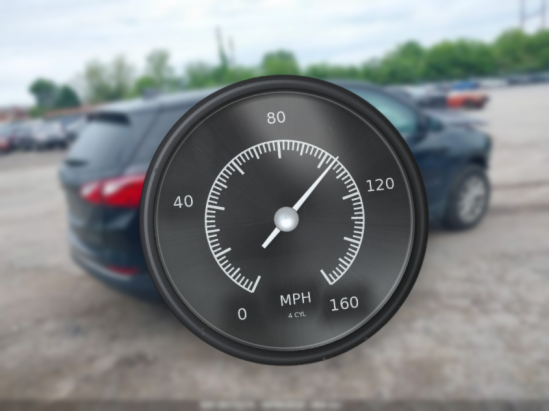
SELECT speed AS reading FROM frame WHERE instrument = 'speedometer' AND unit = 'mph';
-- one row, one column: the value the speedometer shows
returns 104 mph
